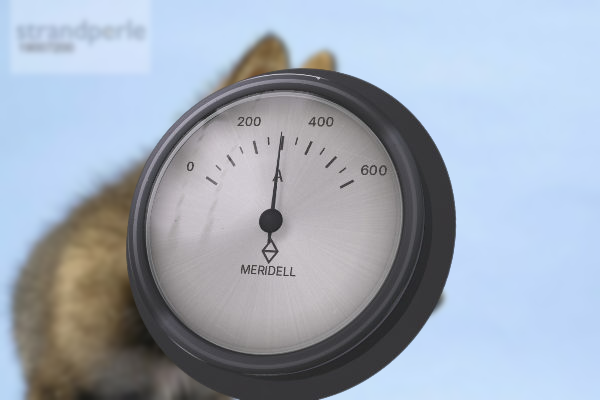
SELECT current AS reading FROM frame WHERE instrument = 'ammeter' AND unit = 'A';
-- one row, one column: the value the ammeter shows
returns 300 A
